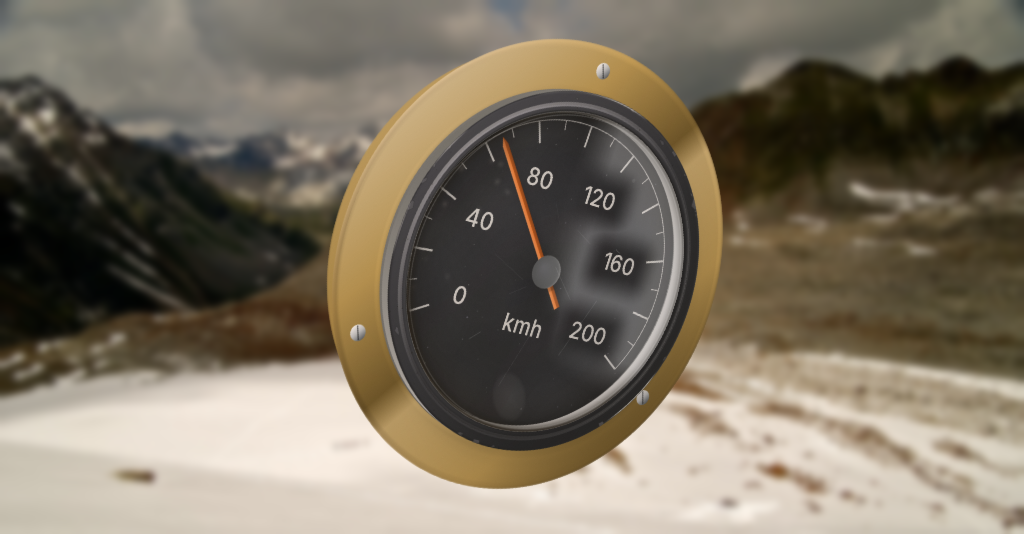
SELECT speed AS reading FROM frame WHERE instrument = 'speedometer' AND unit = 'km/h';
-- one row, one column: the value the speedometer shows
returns 65 km/h
